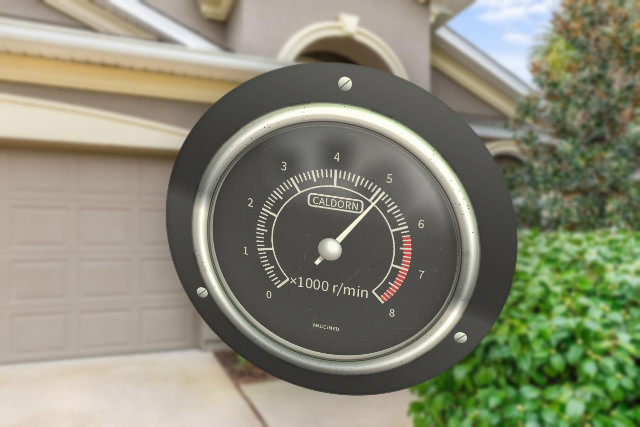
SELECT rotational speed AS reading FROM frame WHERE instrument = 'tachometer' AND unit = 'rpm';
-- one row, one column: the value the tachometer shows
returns 5100 rpm
